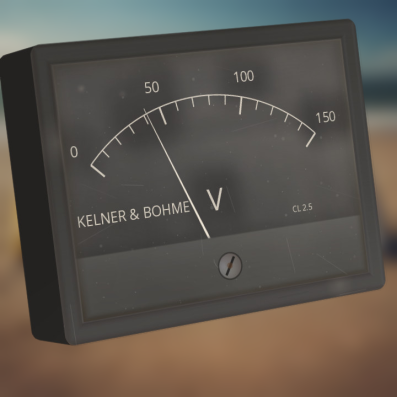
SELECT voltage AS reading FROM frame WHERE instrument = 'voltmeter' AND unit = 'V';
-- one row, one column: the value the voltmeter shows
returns 40 V
